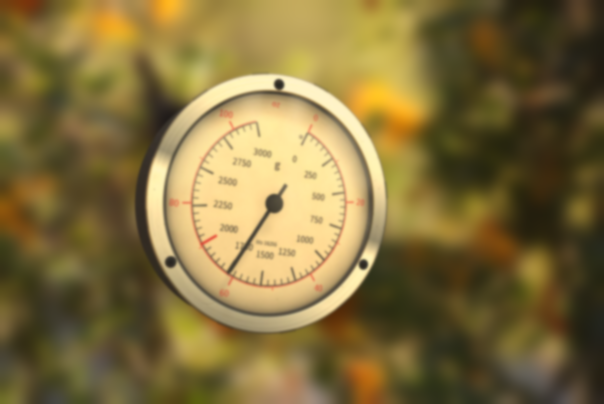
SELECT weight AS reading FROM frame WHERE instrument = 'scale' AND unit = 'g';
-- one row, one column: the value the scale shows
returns 1750 g
